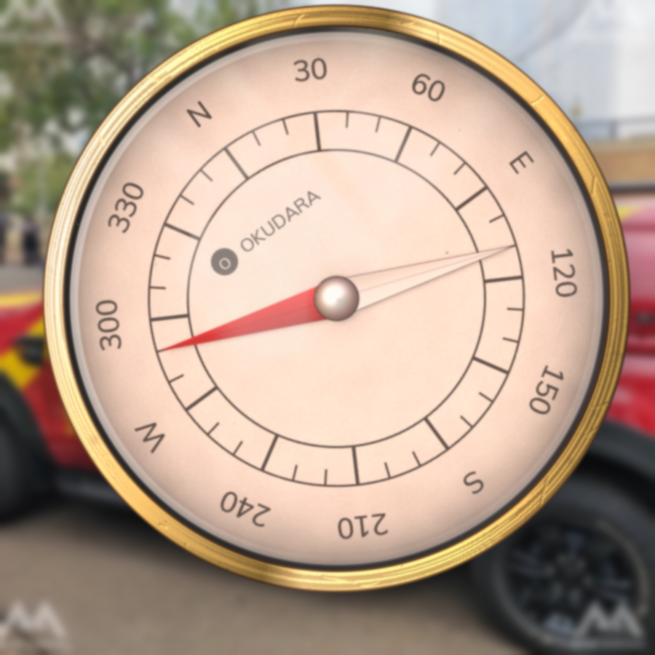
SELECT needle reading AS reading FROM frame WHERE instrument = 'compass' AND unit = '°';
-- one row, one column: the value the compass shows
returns 290 °
